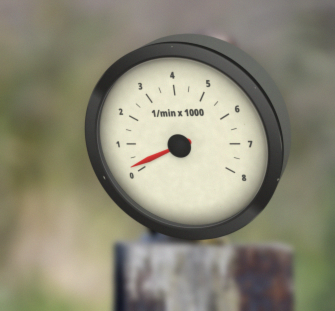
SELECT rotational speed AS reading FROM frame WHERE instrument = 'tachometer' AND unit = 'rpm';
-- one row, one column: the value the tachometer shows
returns 250 rpm
